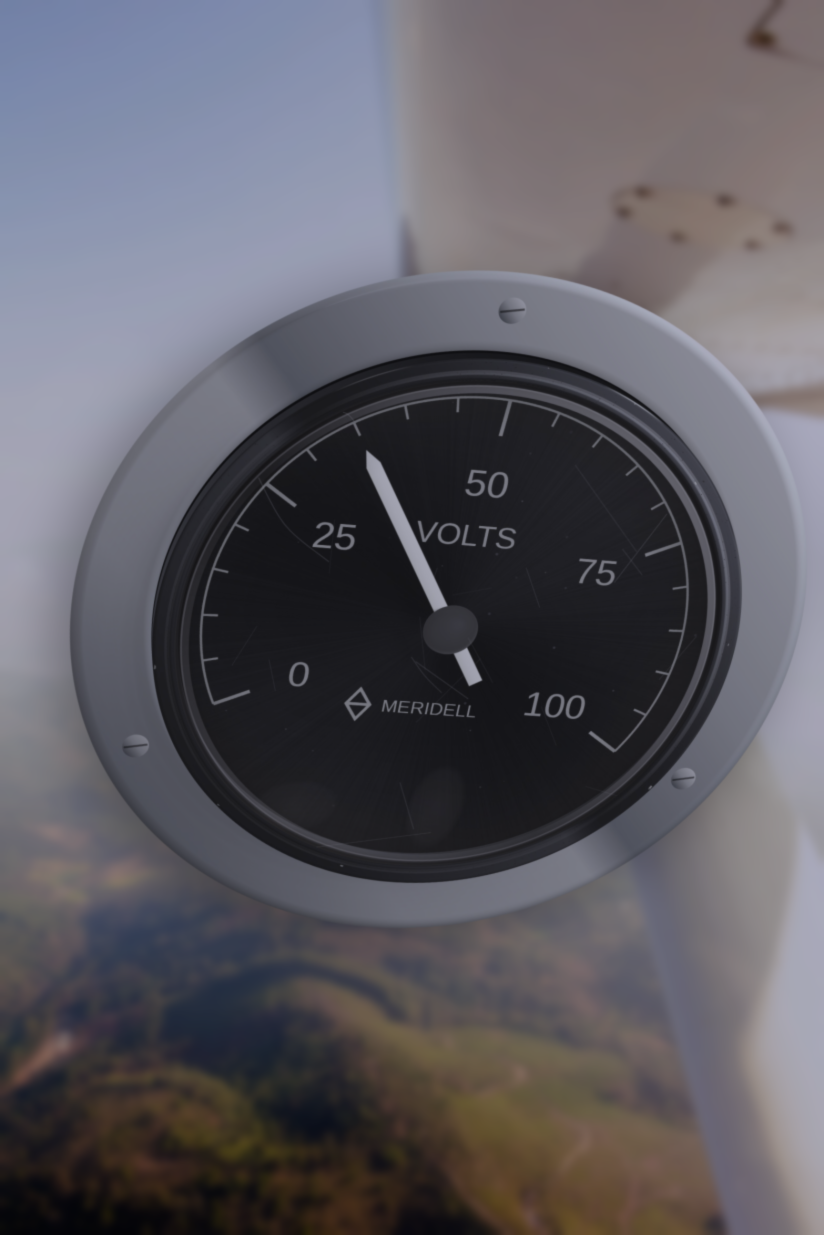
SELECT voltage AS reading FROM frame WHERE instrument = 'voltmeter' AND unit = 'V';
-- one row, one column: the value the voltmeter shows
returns 35 V
